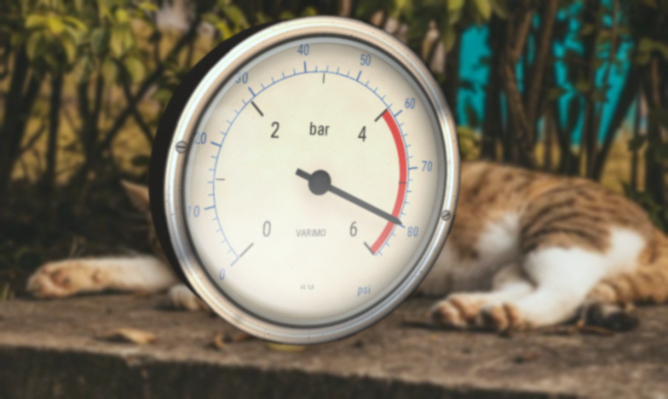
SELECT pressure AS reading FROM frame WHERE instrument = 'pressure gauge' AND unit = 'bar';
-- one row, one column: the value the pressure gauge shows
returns 5.5 bar
